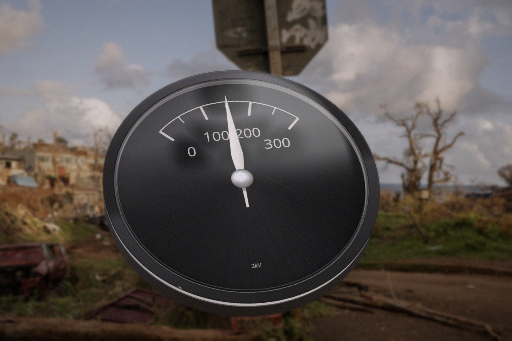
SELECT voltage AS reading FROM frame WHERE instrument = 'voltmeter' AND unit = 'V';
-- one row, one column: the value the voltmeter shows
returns 150 V
